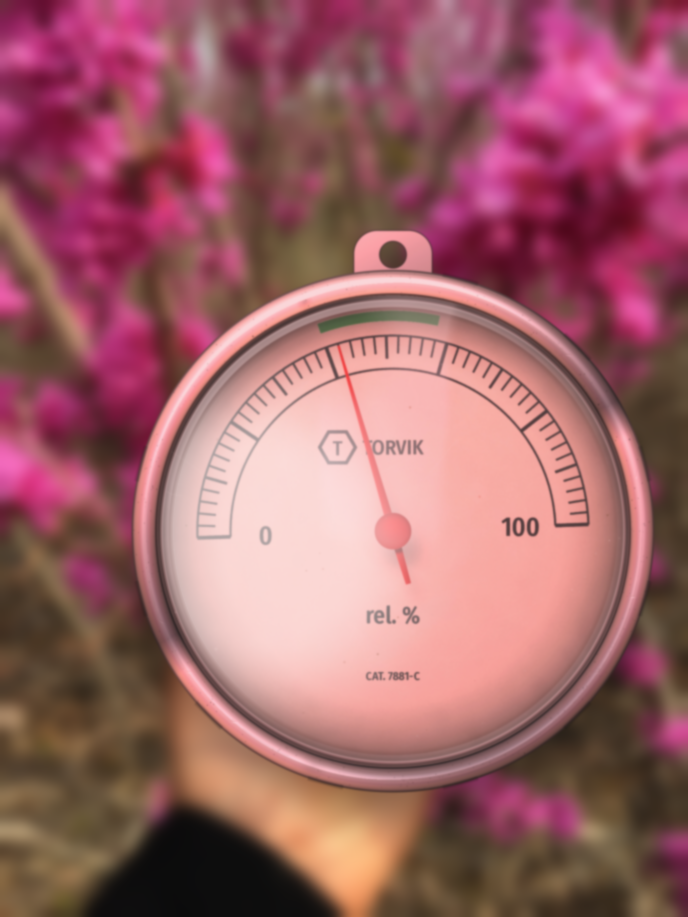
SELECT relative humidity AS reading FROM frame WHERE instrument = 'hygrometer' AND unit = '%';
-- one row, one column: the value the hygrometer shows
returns 42 %
